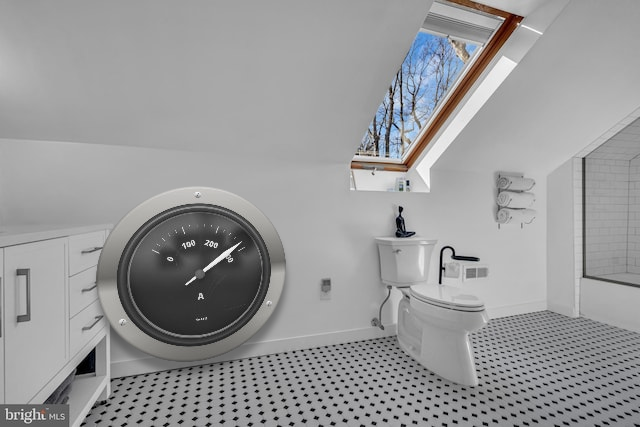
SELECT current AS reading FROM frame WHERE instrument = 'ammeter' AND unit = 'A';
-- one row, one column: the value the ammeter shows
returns 280 A
